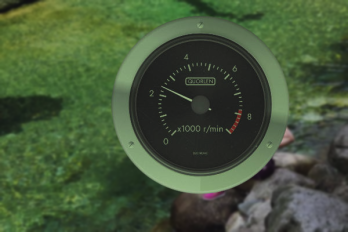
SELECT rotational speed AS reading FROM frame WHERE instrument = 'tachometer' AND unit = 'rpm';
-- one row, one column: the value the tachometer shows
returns 2400 rpm
